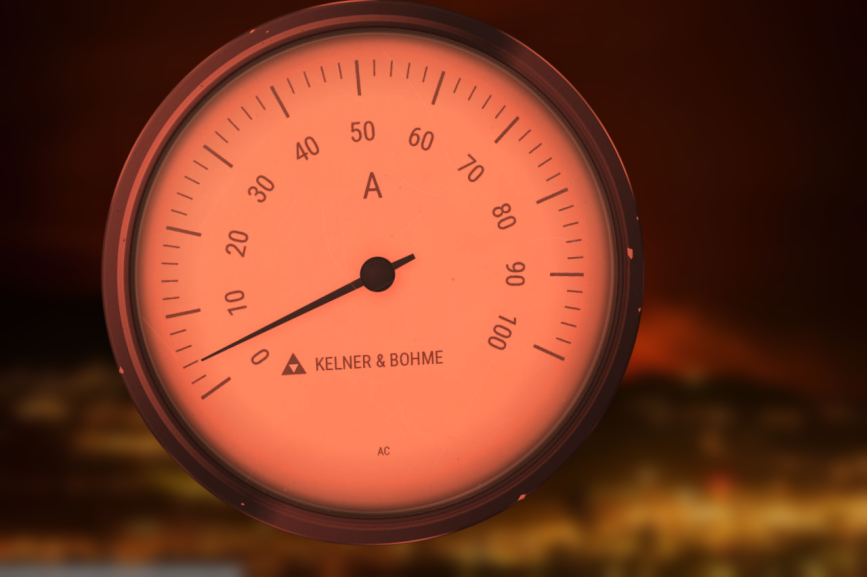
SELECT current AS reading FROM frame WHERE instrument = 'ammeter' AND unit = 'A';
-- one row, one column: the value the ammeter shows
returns 4 A
